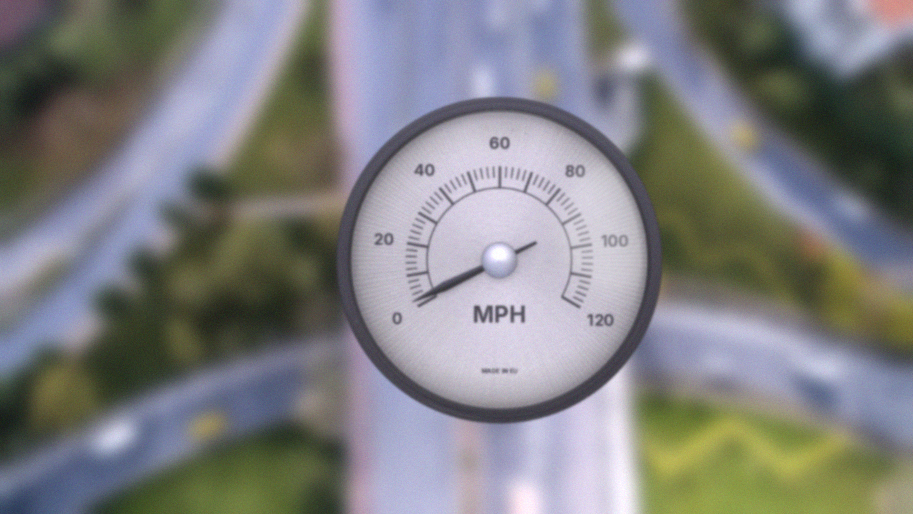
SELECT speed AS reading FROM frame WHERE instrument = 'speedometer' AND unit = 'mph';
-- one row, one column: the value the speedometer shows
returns 2 mph
